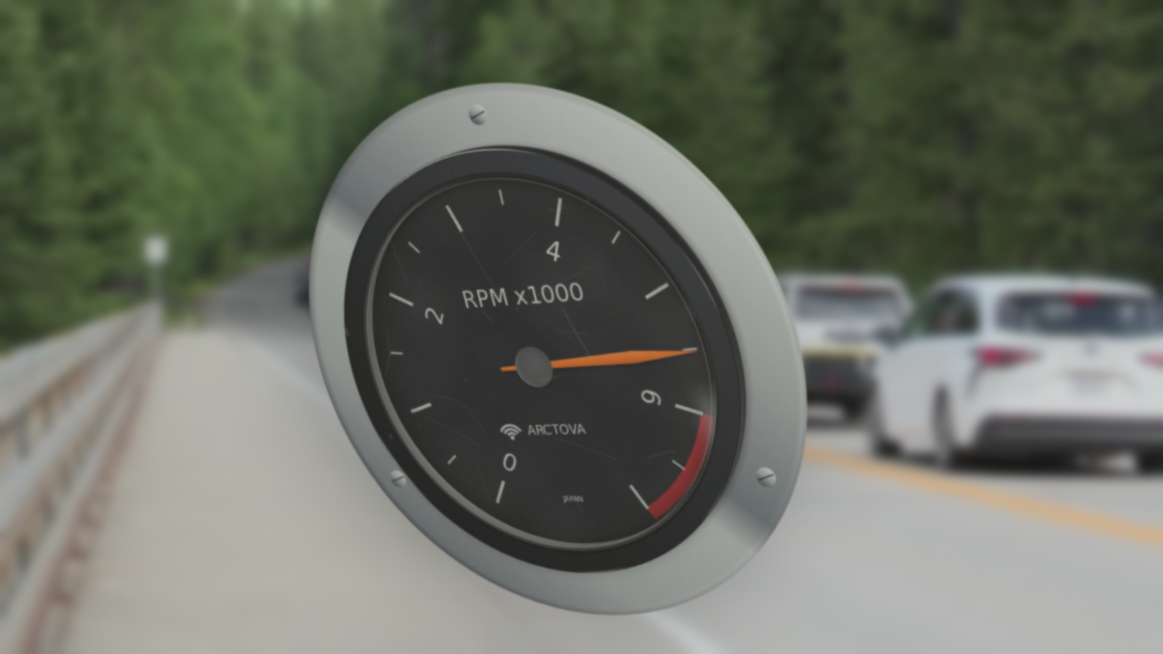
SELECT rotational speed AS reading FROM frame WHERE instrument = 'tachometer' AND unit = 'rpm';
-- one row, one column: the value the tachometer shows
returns 5500 rpm
